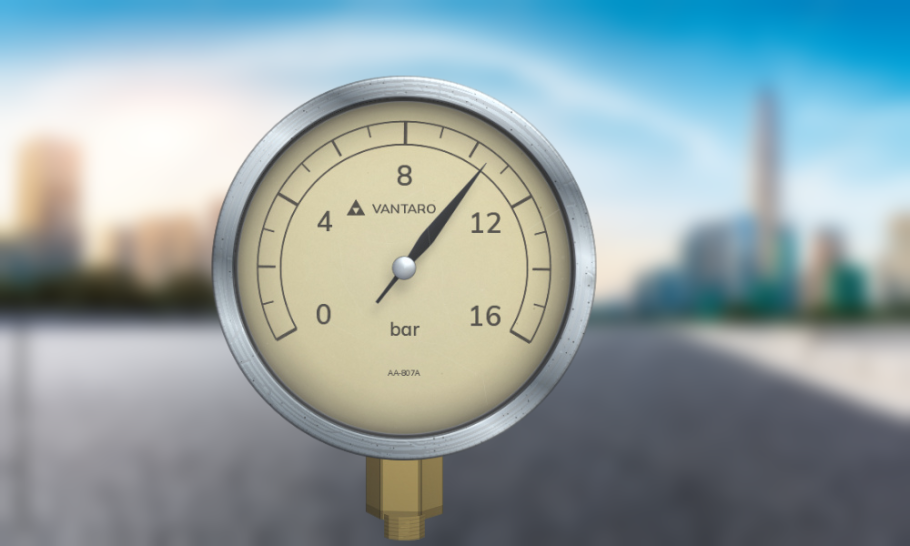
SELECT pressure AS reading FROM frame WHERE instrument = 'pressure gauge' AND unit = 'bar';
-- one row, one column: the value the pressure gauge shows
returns 10.5 bar
